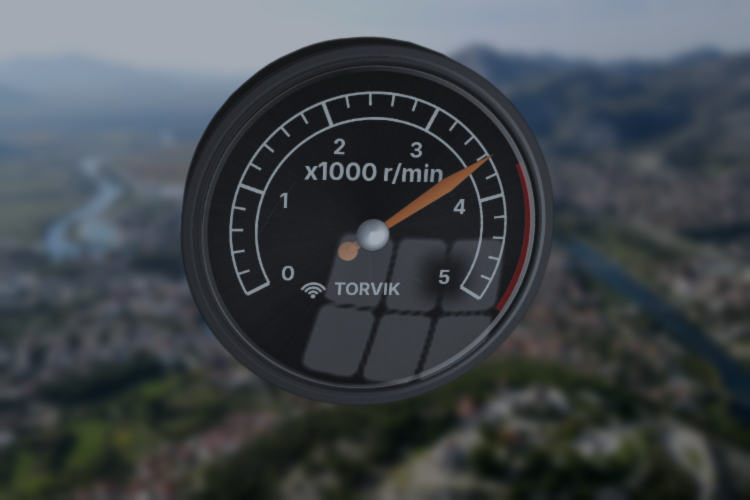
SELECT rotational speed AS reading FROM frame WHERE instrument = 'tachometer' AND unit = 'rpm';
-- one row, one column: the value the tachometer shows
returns 3600 rpm
